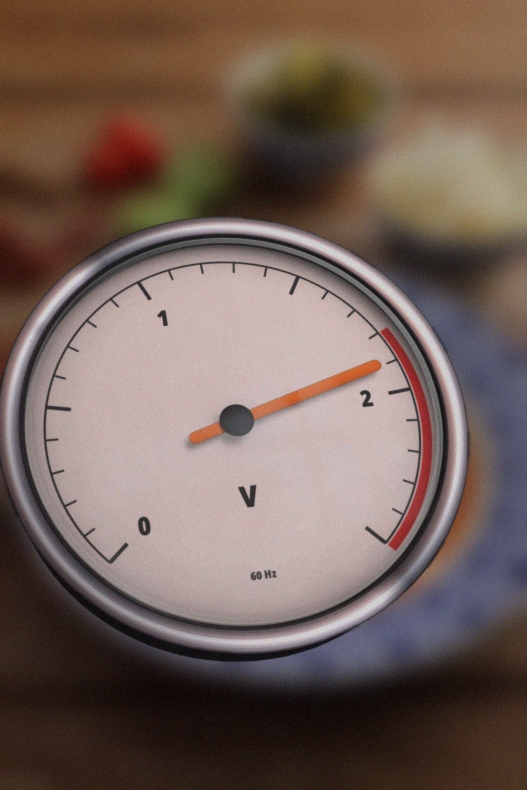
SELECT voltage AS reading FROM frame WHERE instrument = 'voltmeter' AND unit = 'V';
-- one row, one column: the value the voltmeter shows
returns 1.9 V
